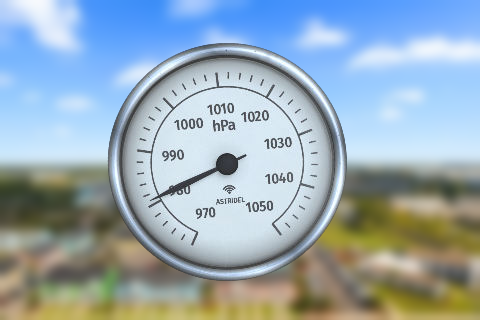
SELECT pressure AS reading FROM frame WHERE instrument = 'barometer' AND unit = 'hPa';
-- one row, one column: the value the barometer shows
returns 981 hPa
